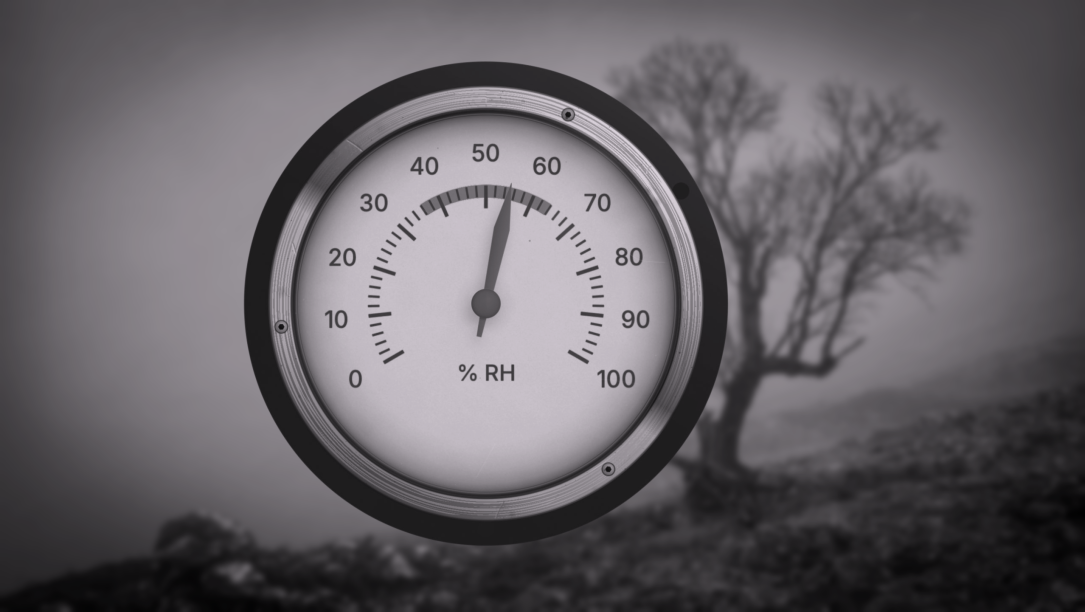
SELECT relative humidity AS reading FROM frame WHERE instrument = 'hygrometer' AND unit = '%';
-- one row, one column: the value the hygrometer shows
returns 55 %
